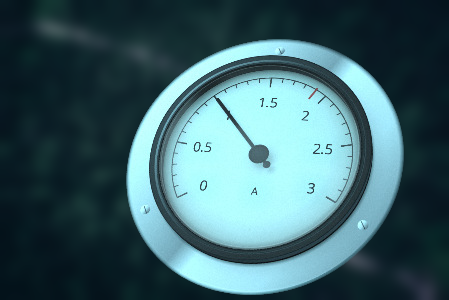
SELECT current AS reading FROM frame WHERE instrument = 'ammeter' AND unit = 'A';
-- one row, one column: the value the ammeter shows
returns 1 A
